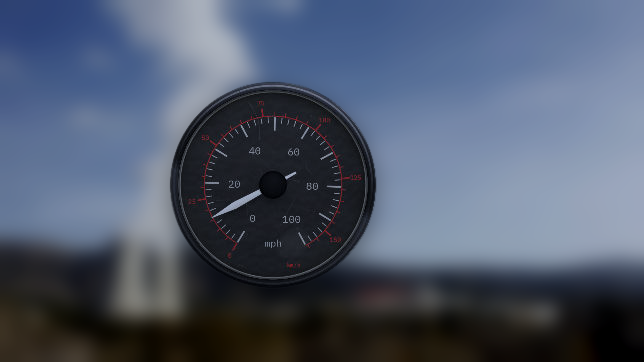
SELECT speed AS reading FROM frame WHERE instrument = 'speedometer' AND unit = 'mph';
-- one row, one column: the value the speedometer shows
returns 10 mph
